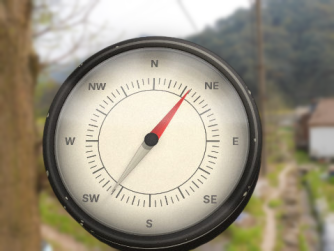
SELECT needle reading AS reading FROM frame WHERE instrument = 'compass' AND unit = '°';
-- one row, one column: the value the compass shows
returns 35 °
